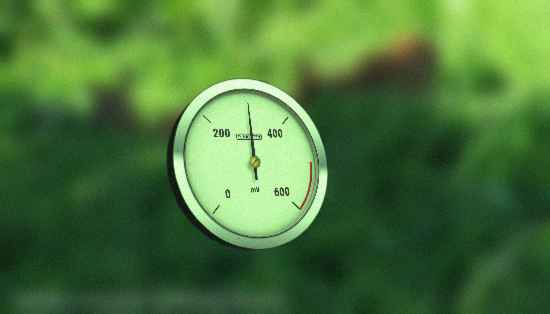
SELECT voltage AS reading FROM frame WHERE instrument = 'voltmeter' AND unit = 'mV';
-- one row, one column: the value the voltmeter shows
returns 300 mV
